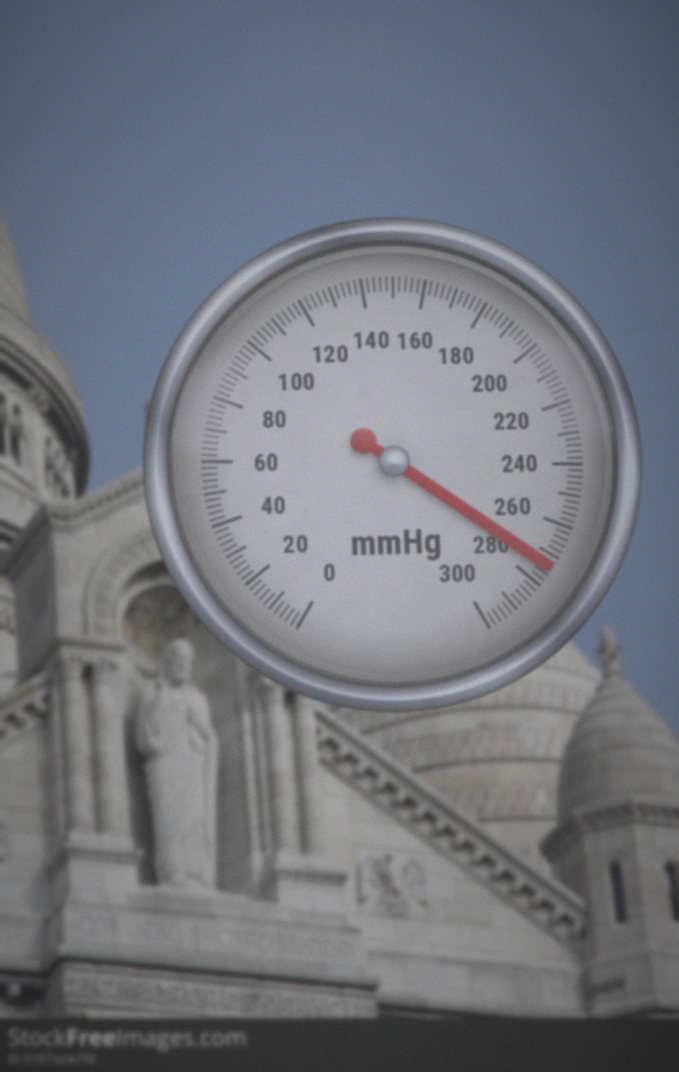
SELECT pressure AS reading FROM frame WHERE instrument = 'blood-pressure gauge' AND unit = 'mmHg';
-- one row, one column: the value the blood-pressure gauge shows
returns 274 mmHg
